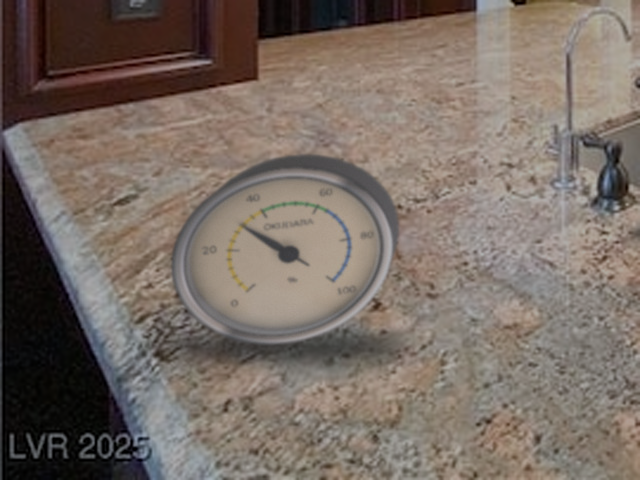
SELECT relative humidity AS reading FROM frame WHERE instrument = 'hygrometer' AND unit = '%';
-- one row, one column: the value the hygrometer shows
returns 32 %
